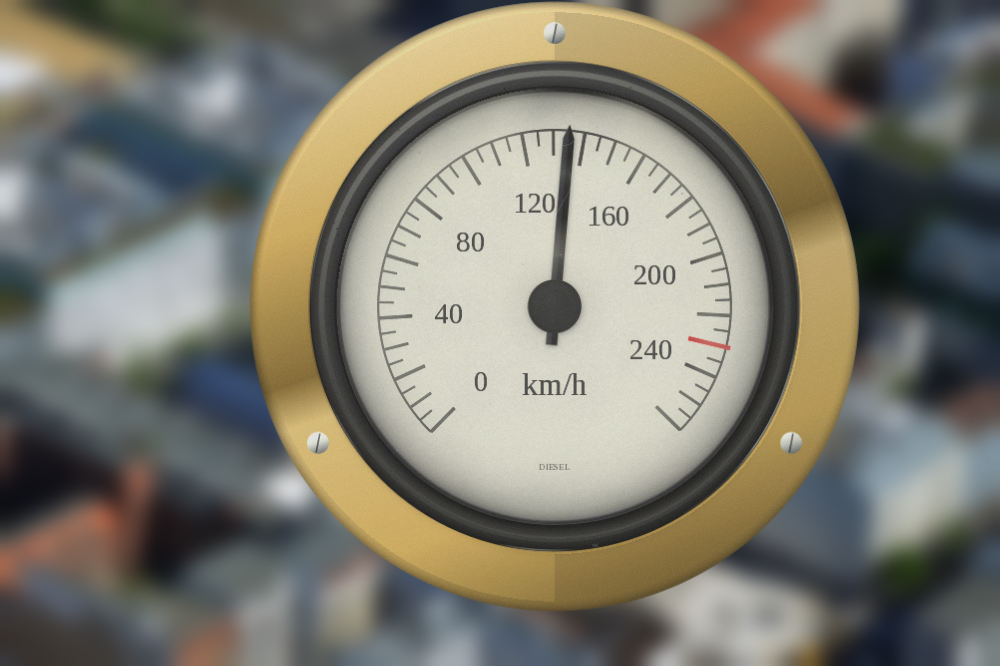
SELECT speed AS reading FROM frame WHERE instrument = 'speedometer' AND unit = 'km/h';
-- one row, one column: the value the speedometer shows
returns 135 km/h
